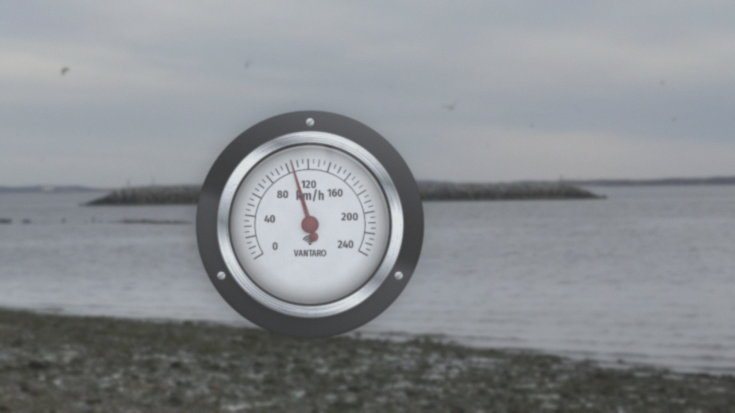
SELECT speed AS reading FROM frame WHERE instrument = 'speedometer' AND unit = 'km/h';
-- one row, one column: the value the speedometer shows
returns 105 km/h
